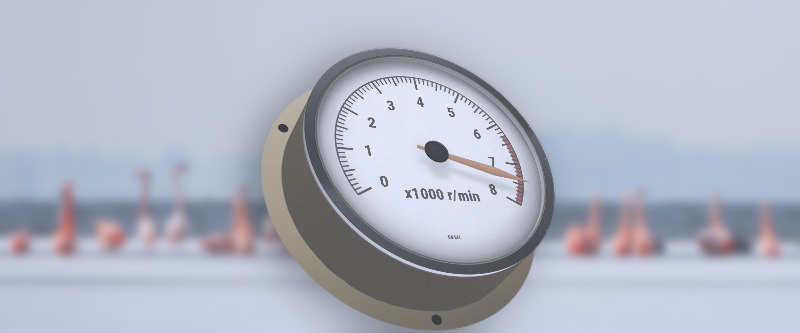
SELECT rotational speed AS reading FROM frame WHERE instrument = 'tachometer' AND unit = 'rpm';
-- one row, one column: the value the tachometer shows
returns 7500 rpm
